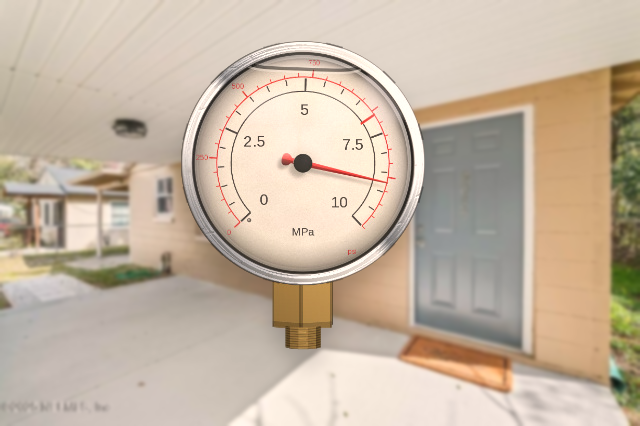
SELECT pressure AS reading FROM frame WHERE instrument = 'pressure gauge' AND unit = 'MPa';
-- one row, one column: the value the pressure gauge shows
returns 8.75 MPa
